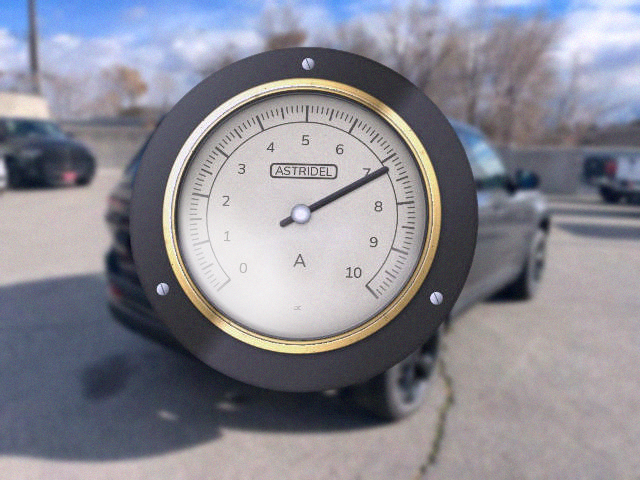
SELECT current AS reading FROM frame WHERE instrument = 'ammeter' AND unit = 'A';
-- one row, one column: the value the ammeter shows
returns 7.2 A
